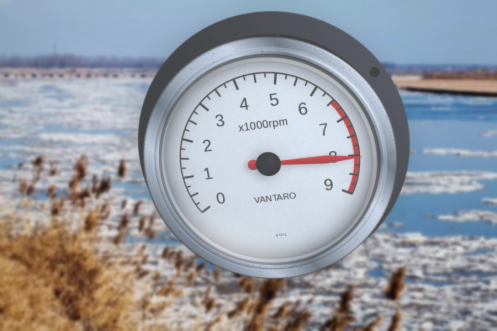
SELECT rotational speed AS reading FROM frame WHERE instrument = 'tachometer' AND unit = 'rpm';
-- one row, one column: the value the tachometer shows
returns 8000 rpm
